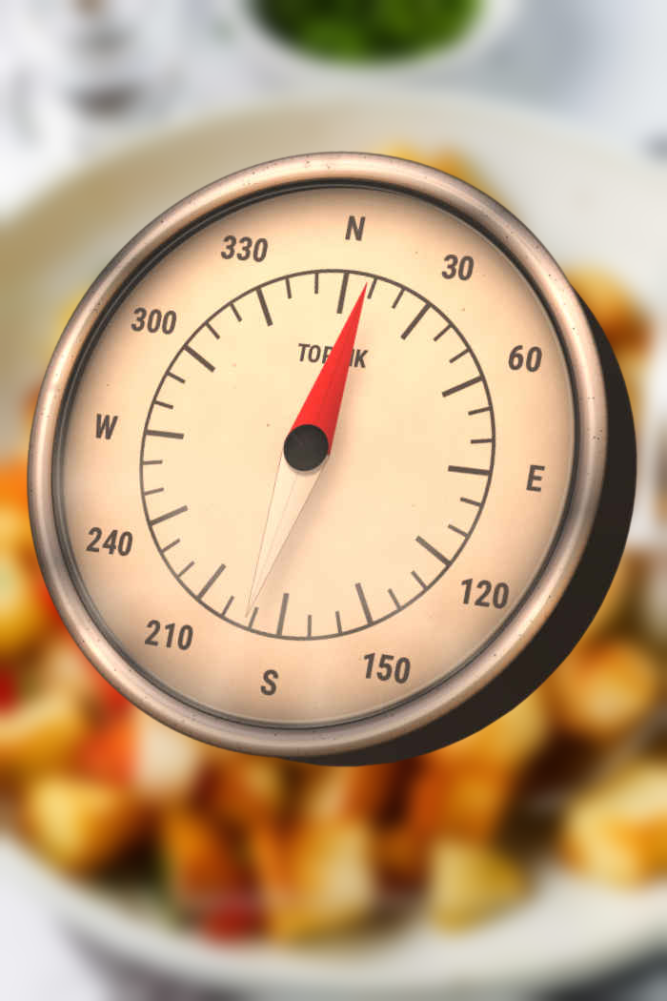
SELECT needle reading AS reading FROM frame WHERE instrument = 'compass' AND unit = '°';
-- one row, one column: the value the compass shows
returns 10 °
